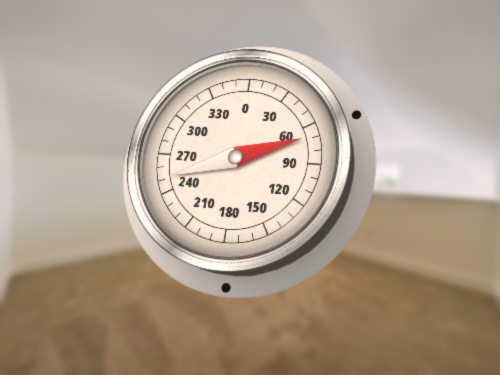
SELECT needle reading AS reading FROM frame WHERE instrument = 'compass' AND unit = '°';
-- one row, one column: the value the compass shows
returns 70 °
